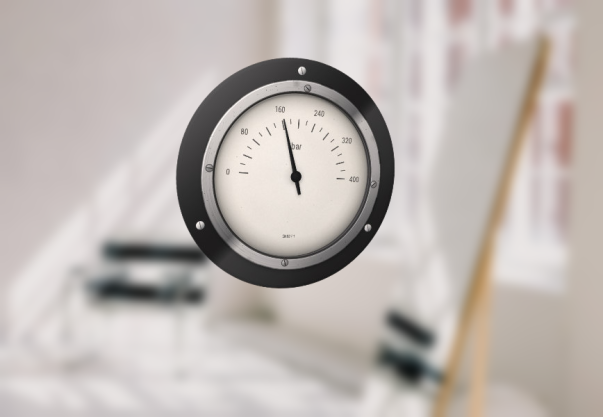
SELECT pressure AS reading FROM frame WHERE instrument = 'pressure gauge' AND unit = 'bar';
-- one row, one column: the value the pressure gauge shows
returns 160 bar
